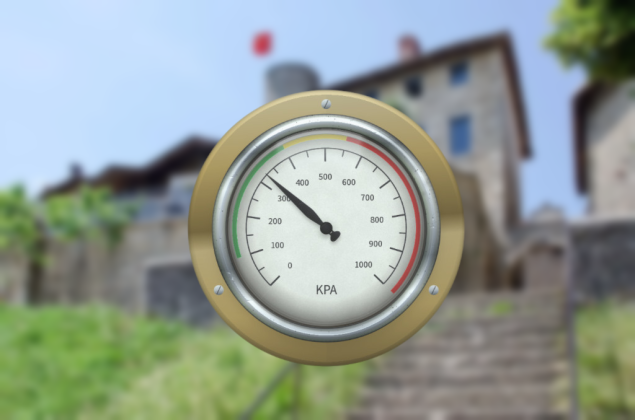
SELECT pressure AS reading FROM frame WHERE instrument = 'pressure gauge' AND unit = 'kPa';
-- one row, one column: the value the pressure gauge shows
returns 325 kPa
